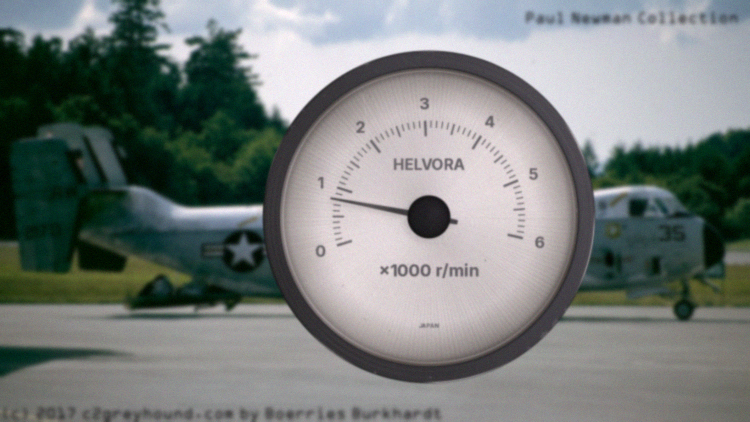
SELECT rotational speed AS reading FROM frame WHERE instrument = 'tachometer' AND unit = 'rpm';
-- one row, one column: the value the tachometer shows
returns 800 rpm
